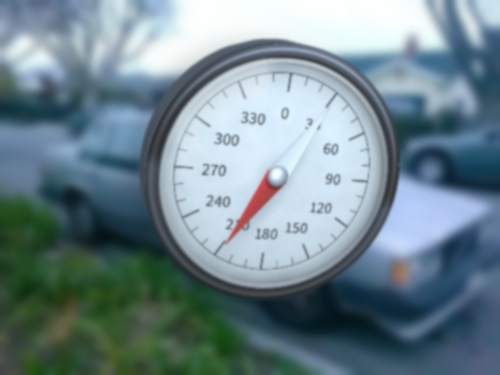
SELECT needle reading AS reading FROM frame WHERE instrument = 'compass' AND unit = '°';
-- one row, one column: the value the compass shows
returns 210 °
